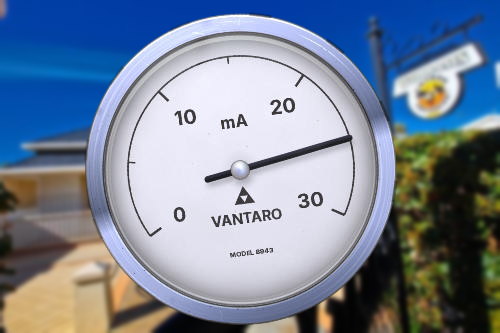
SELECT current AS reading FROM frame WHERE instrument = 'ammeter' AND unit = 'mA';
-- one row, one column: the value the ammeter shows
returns 25 mA
